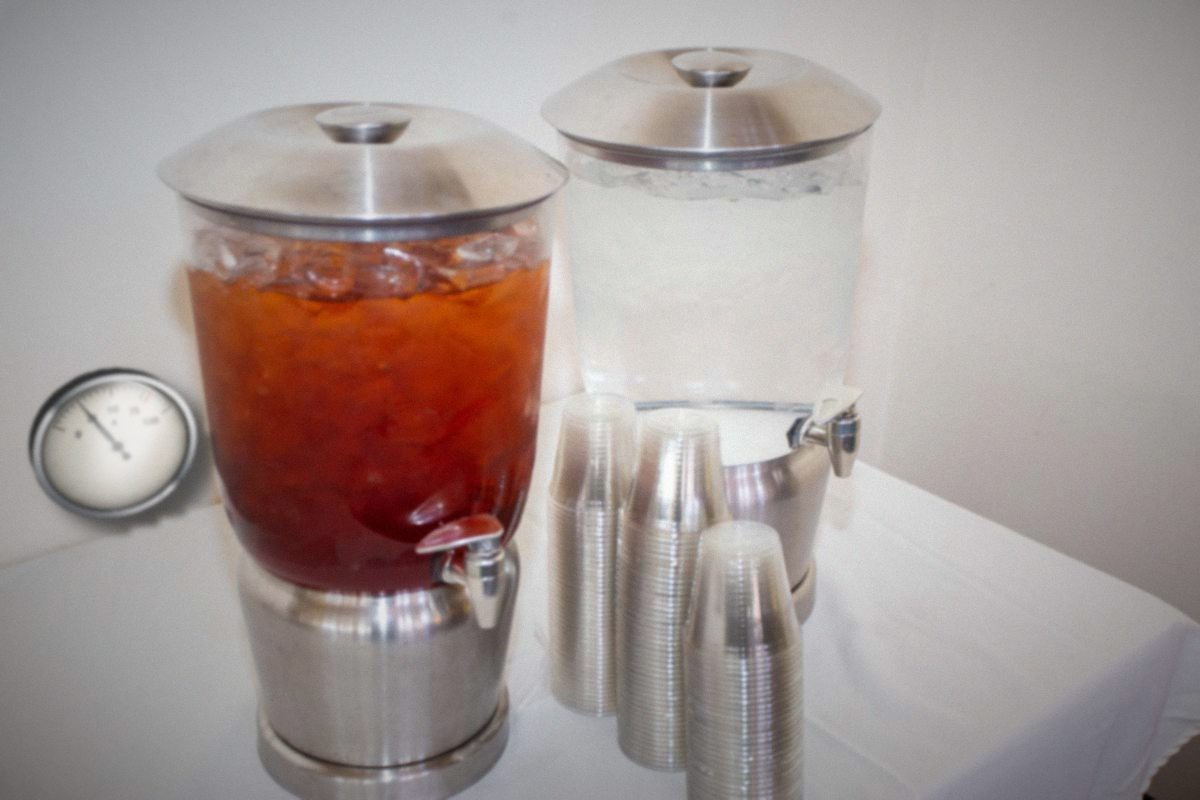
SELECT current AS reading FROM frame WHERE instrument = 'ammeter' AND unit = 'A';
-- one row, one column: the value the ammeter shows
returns 25 A
